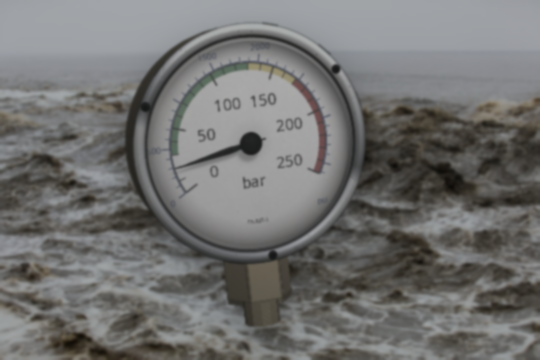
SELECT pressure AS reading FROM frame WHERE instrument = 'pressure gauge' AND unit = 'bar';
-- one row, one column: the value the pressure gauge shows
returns 20 bar
